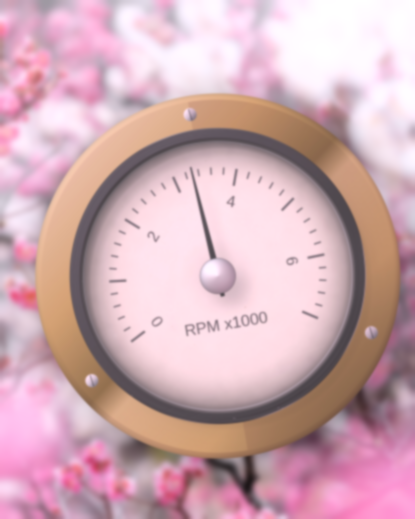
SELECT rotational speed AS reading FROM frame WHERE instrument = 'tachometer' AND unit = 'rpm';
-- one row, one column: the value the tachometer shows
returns 3300 rpm
